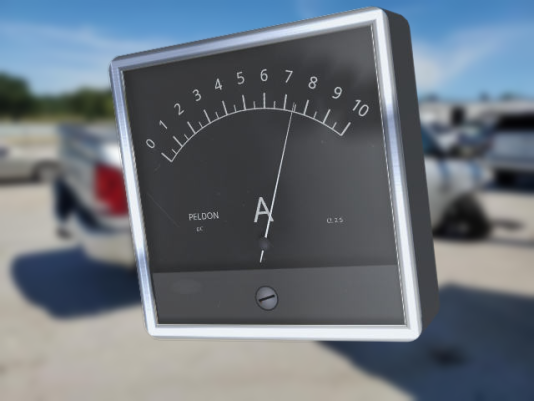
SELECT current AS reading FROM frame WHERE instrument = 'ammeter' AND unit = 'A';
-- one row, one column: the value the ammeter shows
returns 7.5 A
